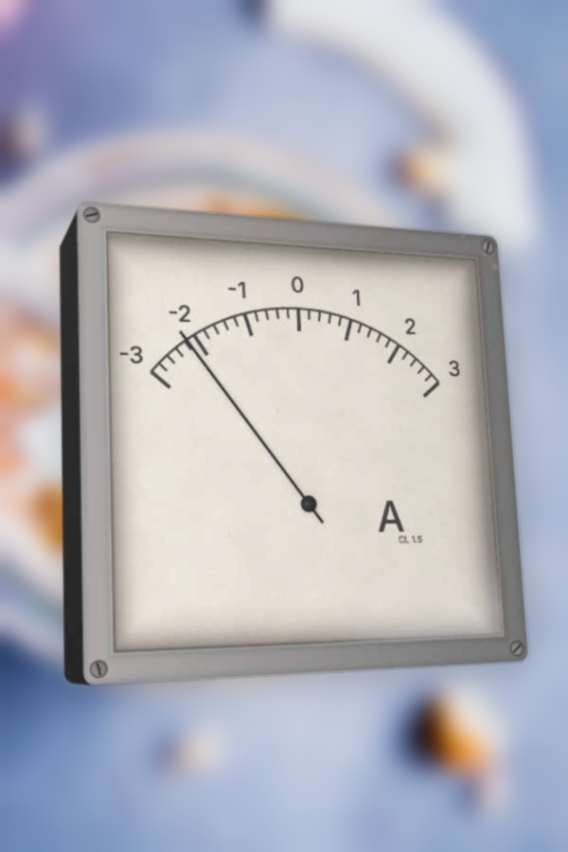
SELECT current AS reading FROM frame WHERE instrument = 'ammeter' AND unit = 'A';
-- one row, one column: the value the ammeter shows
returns -2.2 A
